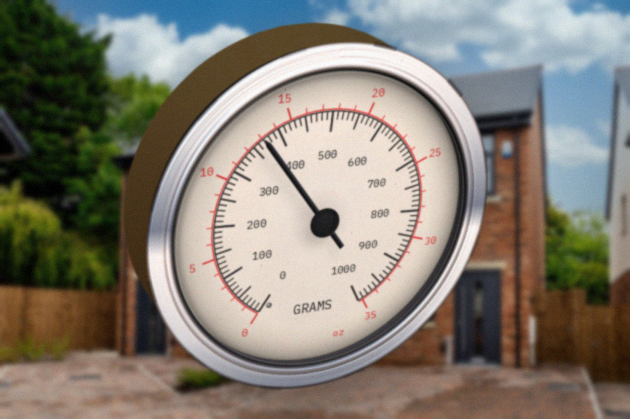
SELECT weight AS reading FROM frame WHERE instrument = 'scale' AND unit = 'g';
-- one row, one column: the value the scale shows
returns 370 g
